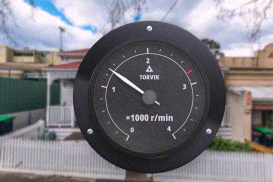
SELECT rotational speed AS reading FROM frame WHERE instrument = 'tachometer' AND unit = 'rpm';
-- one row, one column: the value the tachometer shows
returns 1300 rpm
